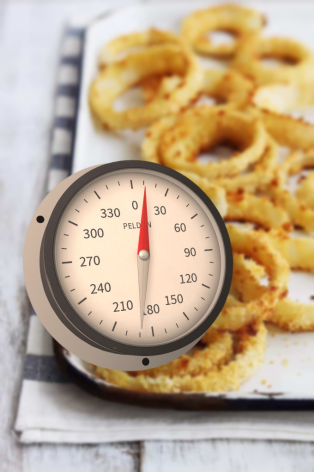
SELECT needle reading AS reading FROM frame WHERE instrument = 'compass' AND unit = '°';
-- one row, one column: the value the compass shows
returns 10 °
